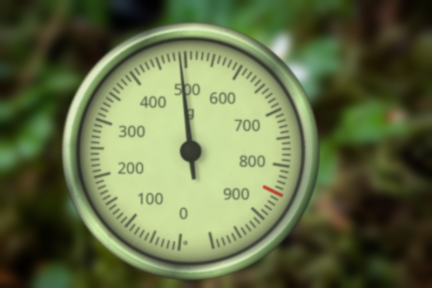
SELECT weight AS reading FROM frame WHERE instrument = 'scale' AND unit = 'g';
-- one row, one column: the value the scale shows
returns 490 g
